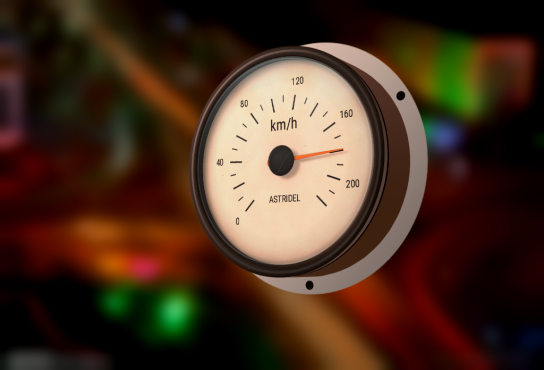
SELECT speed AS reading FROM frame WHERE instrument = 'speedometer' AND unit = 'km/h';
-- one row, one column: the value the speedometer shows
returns 180 km/h
